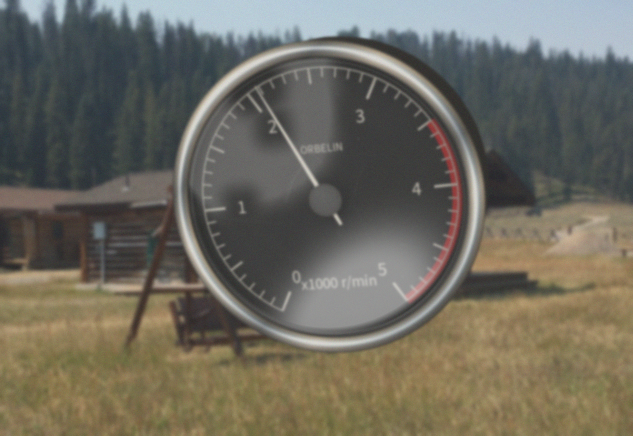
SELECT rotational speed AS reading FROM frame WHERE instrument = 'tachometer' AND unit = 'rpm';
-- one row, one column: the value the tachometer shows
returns 2100 rpm
